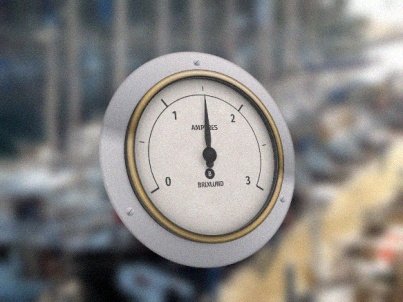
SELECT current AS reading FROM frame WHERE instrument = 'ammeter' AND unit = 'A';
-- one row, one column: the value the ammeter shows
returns 1.5 A
